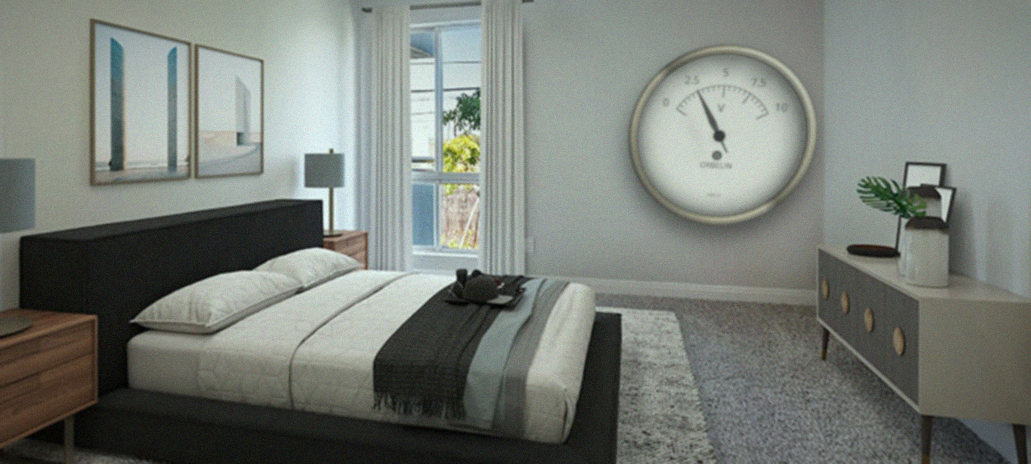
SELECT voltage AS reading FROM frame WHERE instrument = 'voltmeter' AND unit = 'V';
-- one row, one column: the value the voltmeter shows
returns 2.5 V
